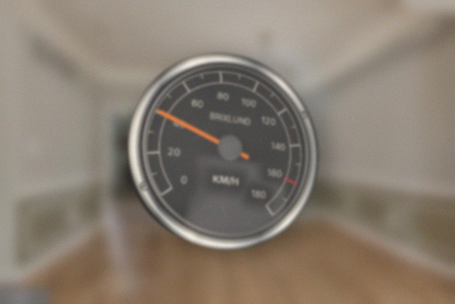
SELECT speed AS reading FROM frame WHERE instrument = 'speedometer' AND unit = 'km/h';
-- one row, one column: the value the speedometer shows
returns 40 km/h
